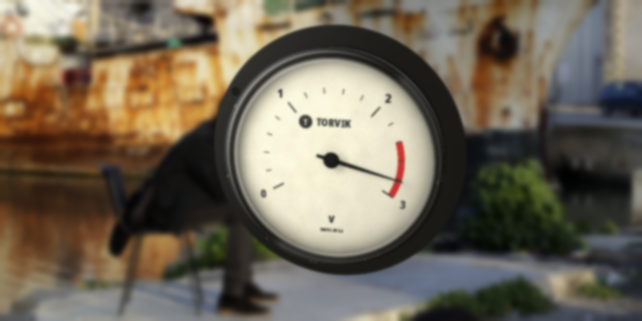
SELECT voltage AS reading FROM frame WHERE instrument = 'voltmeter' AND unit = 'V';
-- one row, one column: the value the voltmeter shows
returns 2.8 V
